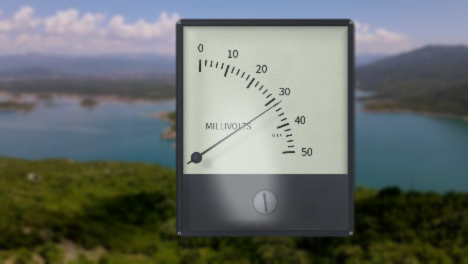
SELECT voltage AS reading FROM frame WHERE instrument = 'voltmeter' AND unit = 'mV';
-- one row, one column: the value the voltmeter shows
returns 32 mV
